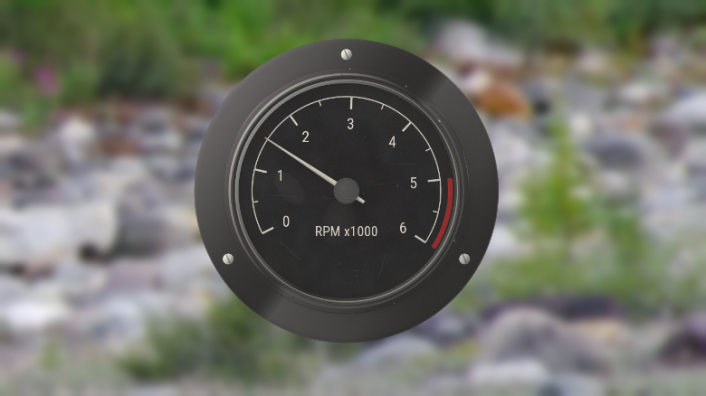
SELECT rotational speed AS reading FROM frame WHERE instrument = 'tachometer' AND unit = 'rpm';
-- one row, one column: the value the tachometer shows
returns 1500 rpm
